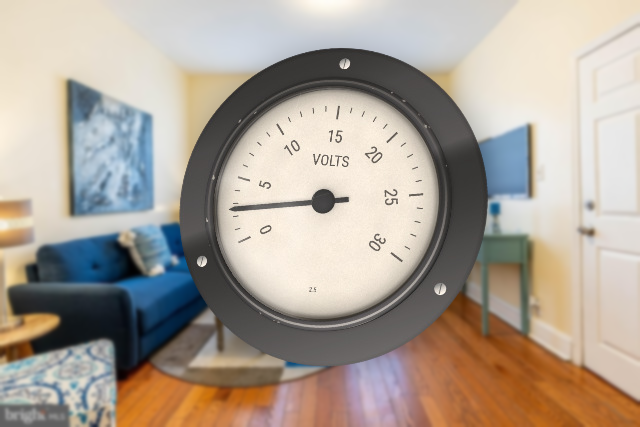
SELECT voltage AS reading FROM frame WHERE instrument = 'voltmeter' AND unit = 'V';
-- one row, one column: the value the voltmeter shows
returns 2.5 V
